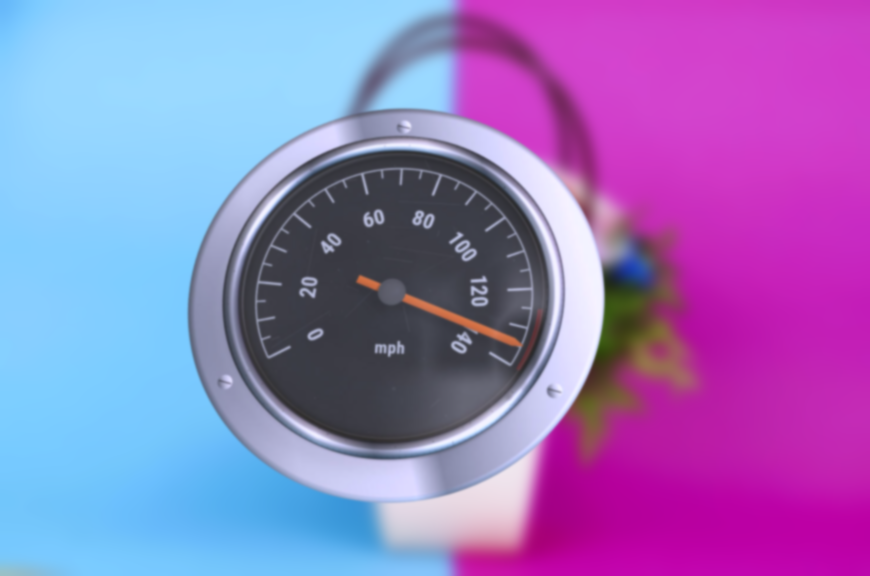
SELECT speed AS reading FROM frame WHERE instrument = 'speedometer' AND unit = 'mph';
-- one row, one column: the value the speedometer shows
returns 135 mph
